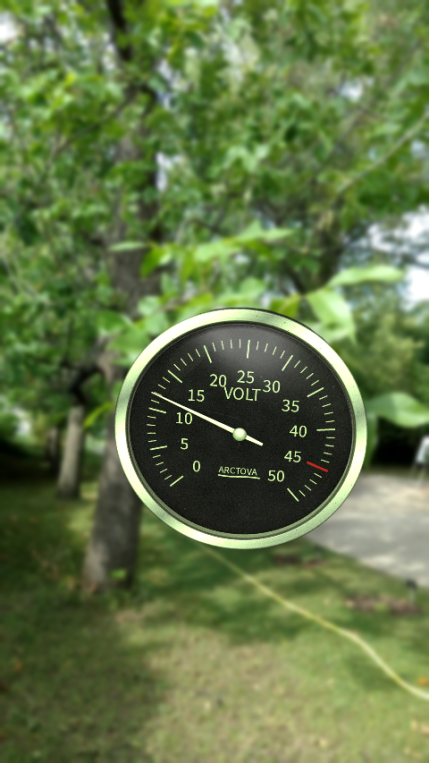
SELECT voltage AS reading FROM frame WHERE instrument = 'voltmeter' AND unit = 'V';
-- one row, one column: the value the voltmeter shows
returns 12 V
